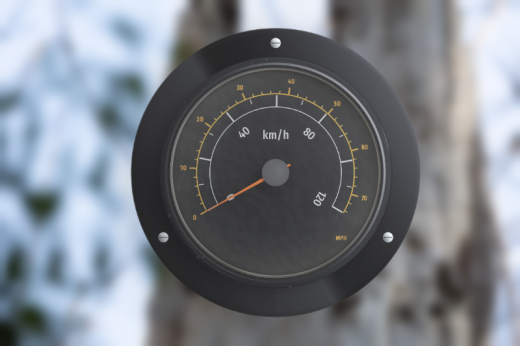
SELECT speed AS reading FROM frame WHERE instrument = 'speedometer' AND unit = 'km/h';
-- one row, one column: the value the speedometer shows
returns 0 km/h
